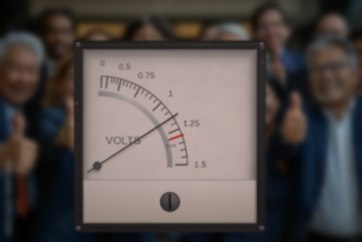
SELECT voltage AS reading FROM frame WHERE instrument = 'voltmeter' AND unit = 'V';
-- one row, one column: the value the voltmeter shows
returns 1.15 V
